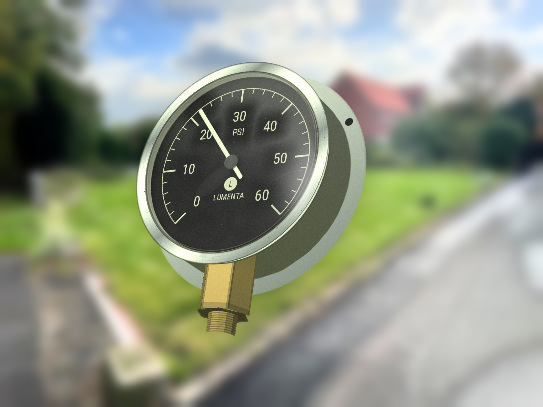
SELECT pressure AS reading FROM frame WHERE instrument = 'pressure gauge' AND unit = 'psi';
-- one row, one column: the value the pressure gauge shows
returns 22 psi
